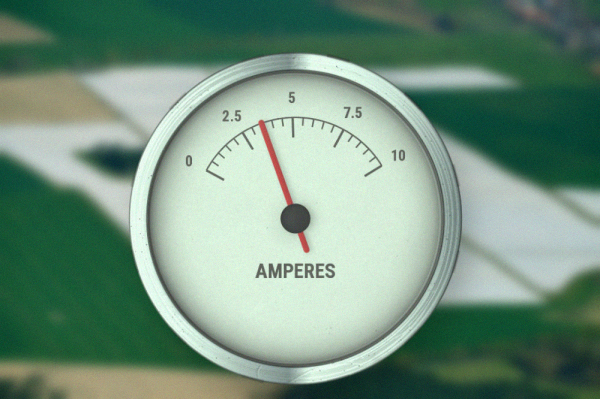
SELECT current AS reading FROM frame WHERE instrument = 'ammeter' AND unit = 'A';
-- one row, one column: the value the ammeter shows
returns 3.5 A
